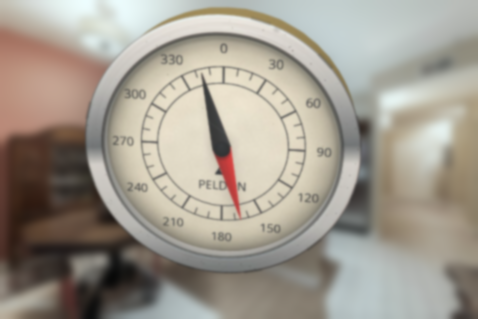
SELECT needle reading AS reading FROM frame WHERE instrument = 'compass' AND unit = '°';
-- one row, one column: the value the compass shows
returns 165 °
